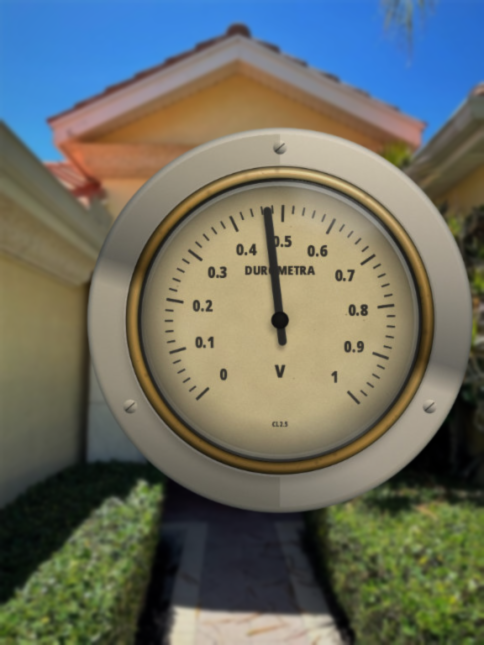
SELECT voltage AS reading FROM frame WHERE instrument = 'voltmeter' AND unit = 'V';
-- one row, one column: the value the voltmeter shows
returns 0.47 V
